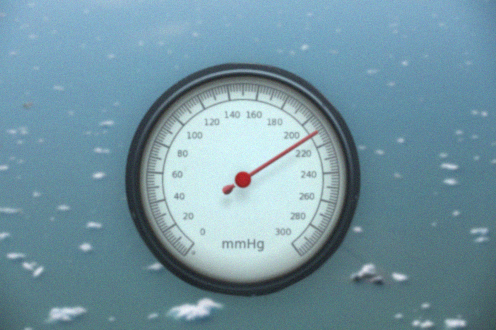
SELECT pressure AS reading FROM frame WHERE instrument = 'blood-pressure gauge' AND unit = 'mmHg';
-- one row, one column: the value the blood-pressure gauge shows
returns 210 mmHg
